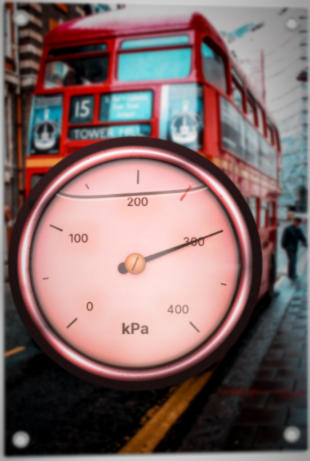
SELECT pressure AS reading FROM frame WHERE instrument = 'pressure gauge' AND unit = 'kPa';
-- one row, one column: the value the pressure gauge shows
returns 300 kPa
